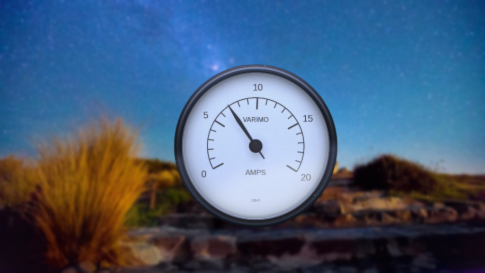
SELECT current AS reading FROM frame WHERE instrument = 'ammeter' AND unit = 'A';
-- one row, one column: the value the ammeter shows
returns 7 A
